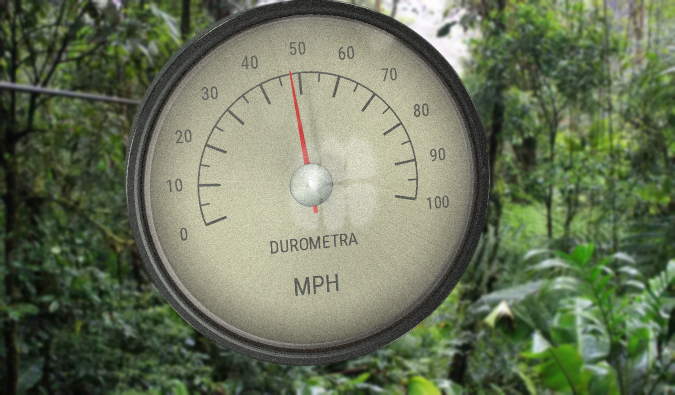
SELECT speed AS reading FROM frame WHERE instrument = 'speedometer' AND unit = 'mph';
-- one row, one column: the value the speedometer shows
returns 47.5 mph
